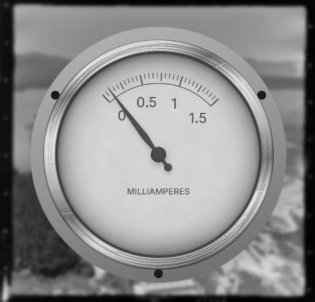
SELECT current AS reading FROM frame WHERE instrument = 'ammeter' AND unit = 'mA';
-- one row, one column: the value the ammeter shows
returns 0.1 mA
